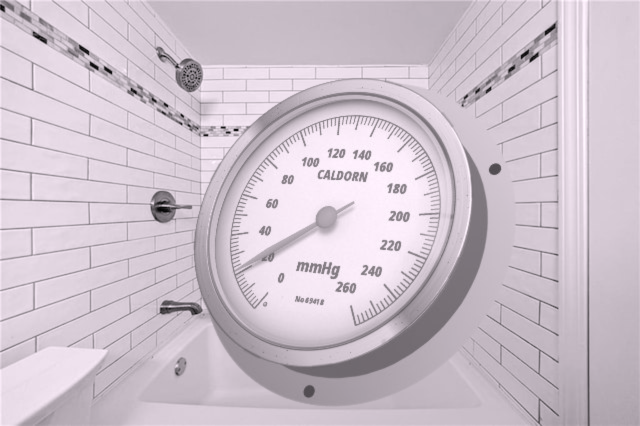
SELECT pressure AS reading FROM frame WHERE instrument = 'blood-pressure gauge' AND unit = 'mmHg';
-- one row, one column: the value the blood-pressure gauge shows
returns 20 mmHg
